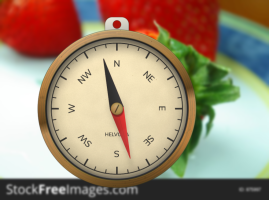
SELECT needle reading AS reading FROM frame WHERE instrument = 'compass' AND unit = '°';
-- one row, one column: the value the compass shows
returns 165 °
